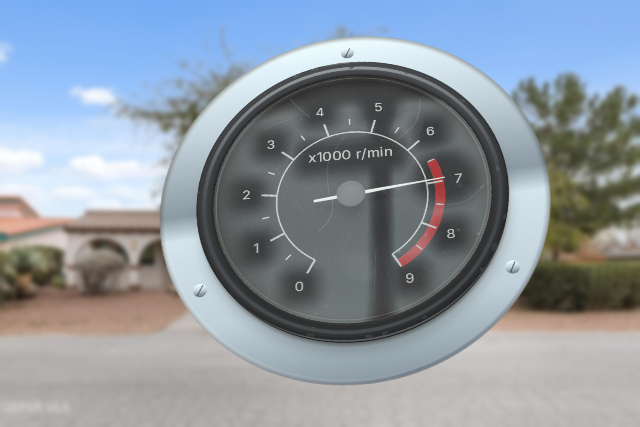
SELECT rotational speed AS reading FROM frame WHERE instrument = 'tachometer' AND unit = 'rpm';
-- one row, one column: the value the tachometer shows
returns 7000 rpm
